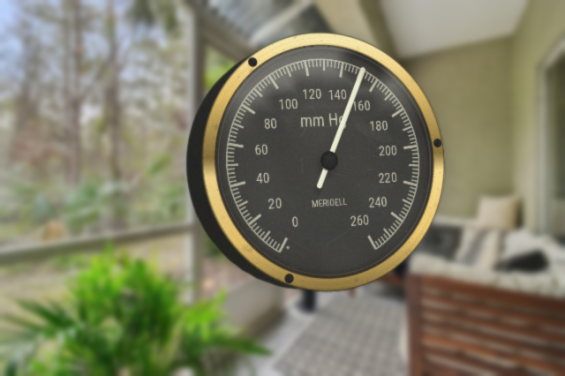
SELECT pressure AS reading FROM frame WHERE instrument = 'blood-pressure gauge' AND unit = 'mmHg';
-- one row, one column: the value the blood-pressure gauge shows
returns 150 mmHg
